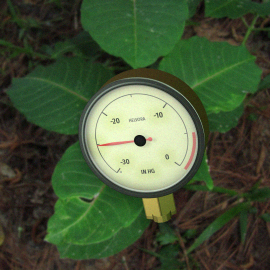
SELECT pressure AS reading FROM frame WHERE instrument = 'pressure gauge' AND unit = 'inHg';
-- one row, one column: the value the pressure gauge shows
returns -25 inHg
